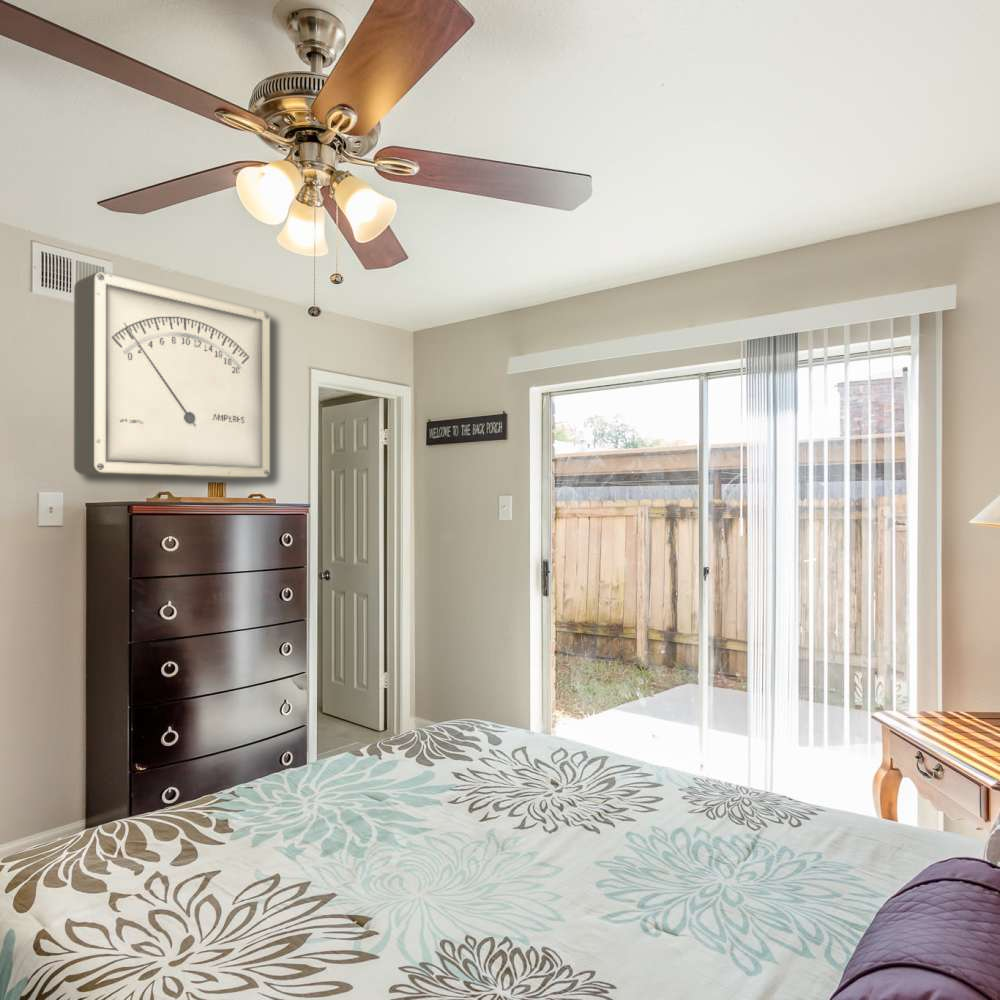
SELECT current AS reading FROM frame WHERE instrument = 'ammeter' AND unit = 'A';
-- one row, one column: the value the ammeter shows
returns 2 A
